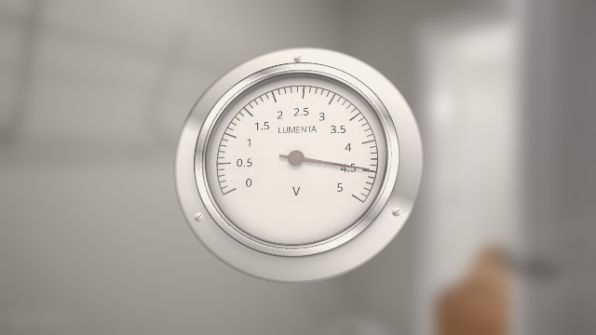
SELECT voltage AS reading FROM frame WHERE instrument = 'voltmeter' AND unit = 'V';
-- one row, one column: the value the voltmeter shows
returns 4.5 V
